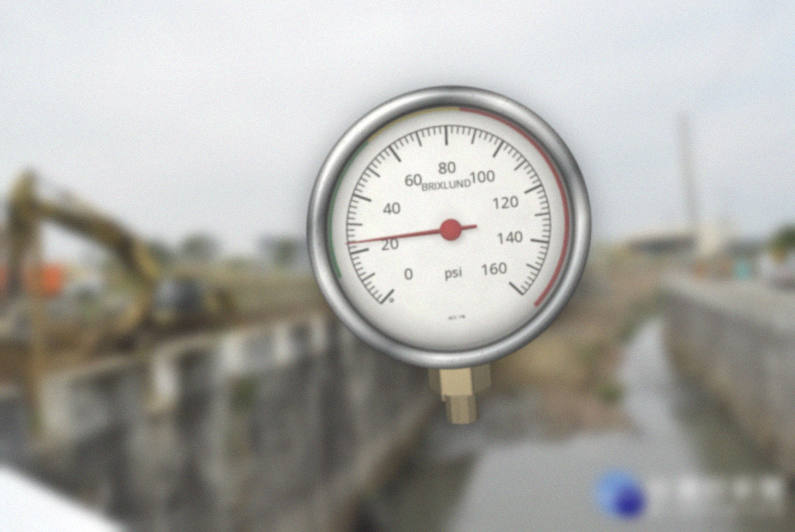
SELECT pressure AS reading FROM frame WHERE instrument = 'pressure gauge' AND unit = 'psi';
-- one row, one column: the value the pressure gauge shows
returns 24 psi
